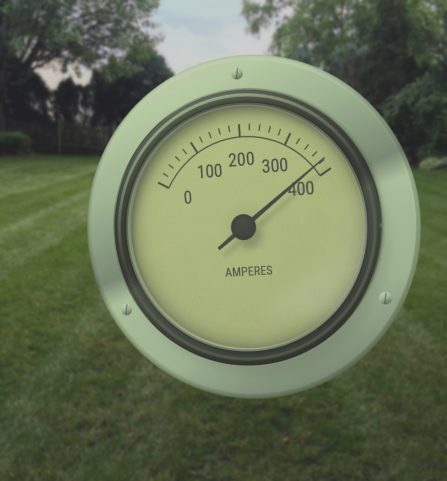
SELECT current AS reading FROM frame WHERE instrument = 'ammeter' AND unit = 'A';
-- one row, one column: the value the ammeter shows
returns 380 A
